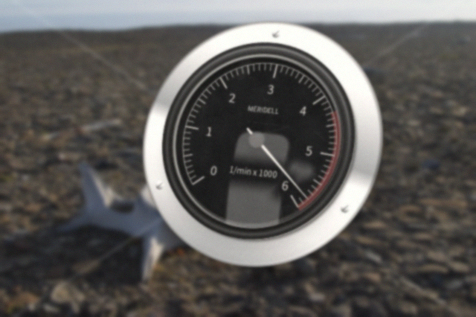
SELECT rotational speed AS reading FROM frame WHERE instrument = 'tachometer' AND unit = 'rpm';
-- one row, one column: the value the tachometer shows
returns 5800 rpm
